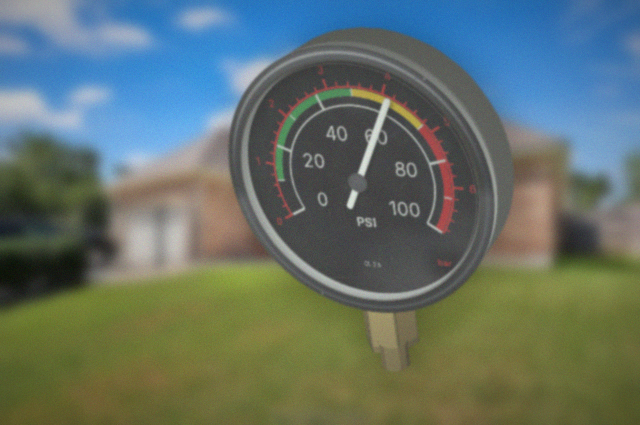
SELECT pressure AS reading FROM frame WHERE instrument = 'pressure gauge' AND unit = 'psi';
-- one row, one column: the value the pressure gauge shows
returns 60 psi
